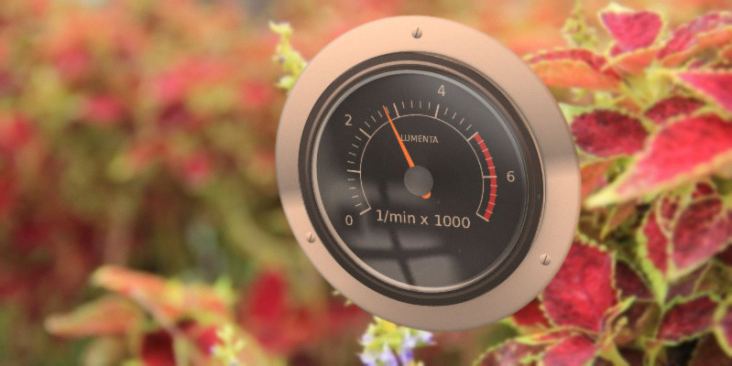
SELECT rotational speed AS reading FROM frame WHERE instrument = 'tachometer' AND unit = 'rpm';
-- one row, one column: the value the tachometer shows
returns 2800 rpm
